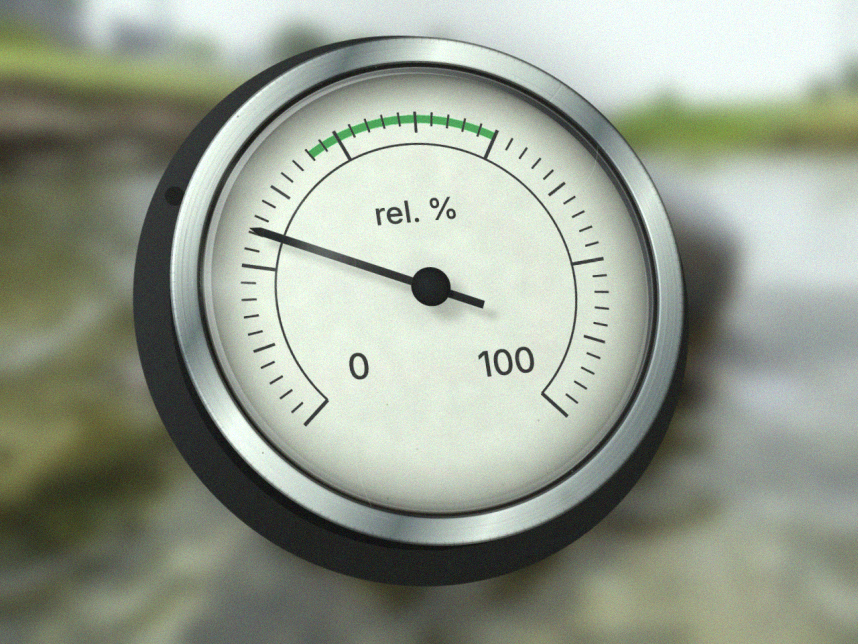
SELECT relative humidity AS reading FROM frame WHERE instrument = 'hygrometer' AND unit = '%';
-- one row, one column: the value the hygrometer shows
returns 24 %
